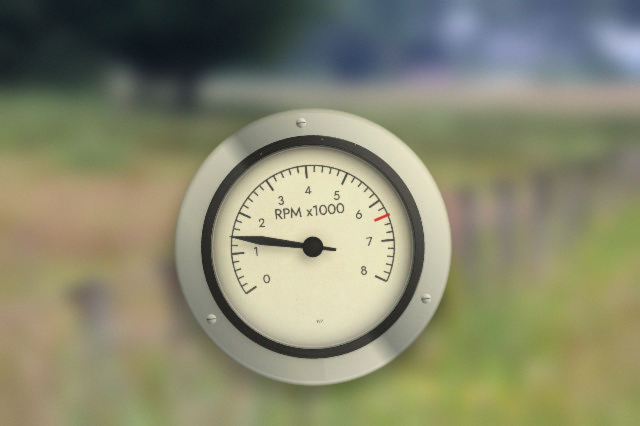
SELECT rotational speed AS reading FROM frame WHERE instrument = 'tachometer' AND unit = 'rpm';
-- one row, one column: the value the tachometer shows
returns 1400 rpm
